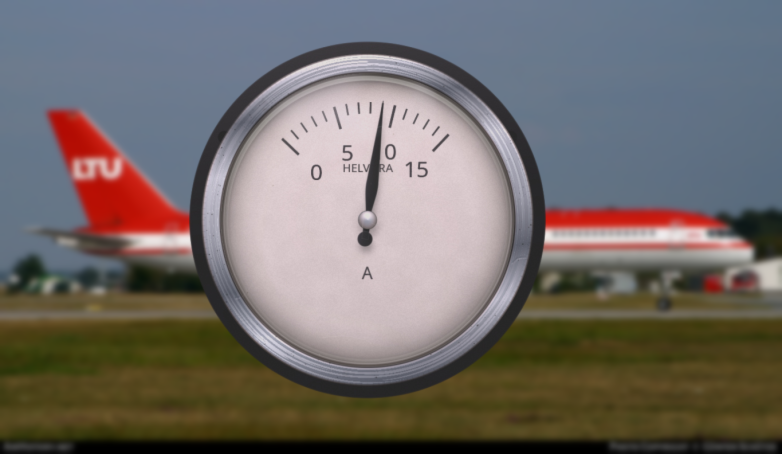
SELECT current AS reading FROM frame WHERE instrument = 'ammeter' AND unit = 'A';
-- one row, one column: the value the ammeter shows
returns 9 A
